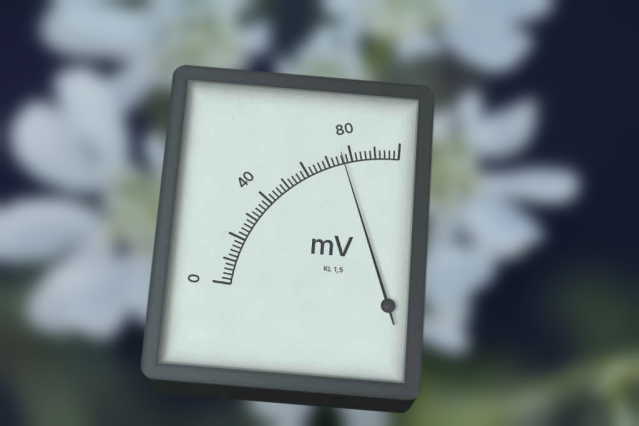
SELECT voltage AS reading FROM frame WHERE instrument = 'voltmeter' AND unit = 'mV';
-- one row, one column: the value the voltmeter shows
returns 76 mV
